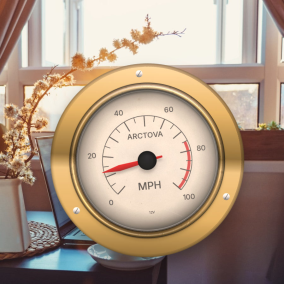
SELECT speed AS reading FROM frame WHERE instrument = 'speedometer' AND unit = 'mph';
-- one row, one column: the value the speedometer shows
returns 12.5 mph
